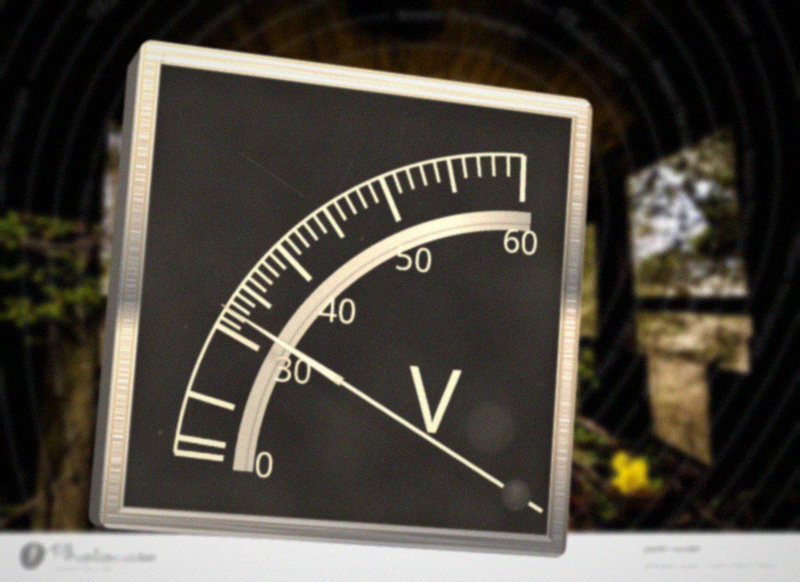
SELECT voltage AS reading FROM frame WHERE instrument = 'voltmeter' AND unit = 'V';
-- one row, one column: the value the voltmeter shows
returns 32 V
